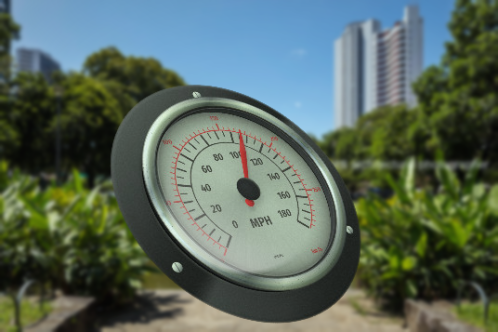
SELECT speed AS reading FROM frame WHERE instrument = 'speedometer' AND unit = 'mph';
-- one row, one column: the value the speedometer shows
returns 105 mph
